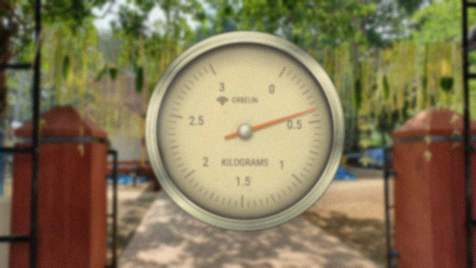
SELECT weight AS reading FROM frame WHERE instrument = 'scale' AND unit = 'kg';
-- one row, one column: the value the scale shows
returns 0.4 kg
